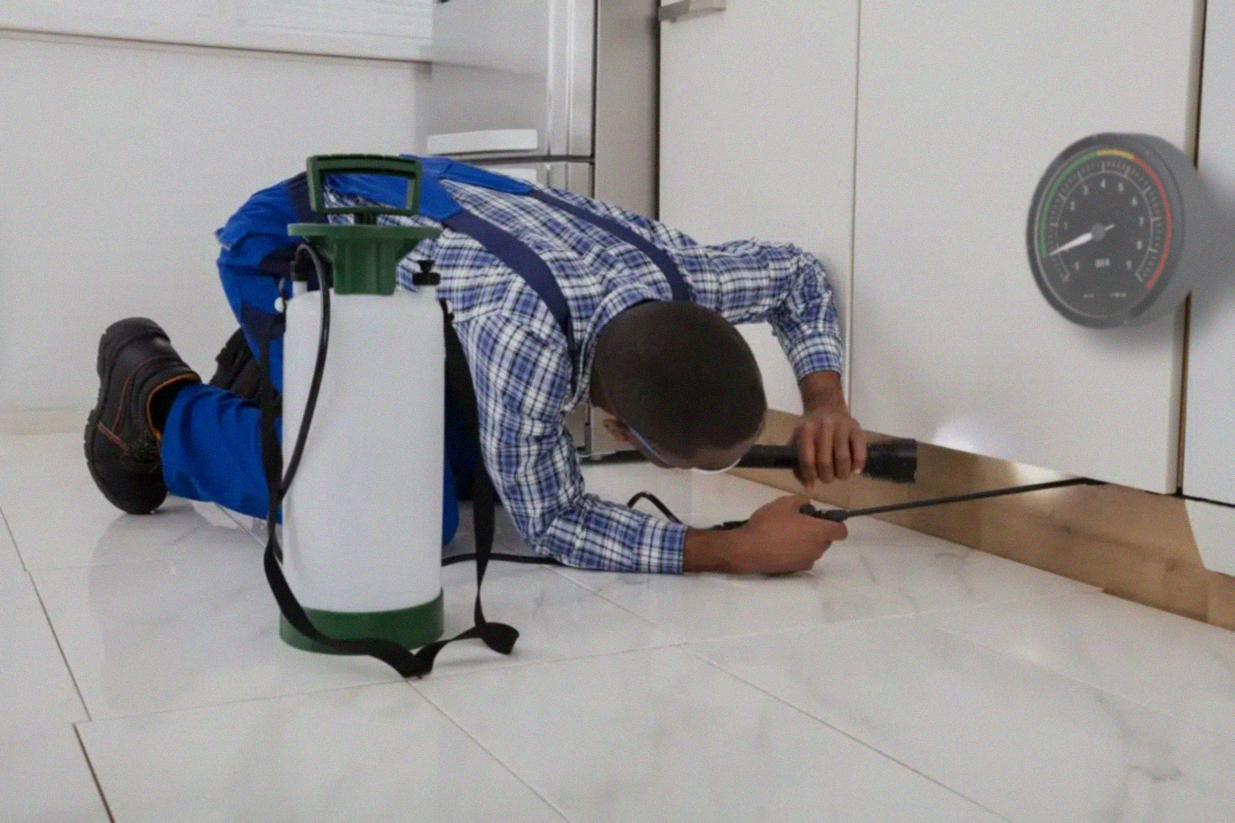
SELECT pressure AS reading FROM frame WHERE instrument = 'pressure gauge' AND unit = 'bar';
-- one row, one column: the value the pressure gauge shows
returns 0 bar
